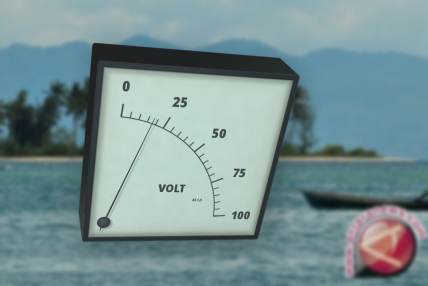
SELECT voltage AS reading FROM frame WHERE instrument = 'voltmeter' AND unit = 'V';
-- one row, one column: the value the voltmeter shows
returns 17.5 V
